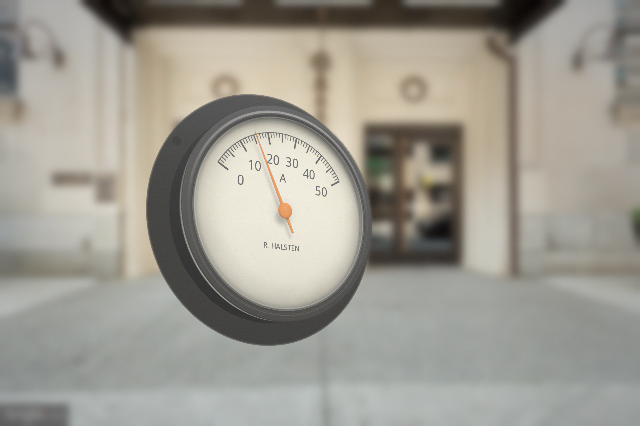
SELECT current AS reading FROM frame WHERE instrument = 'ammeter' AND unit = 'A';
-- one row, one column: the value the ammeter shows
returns 15 A
